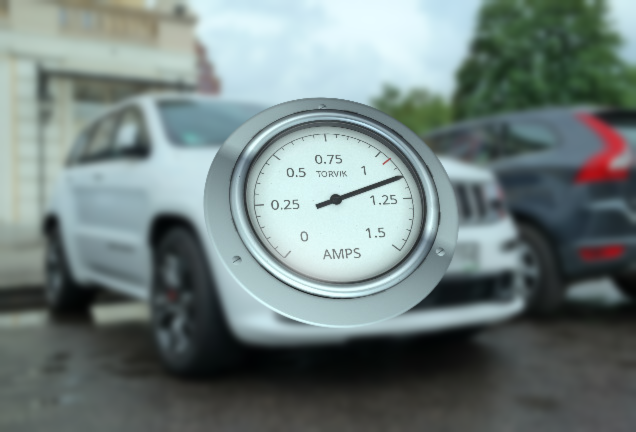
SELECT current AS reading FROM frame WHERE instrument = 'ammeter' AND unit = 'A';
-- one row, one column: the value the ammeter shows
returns 1.15 A
